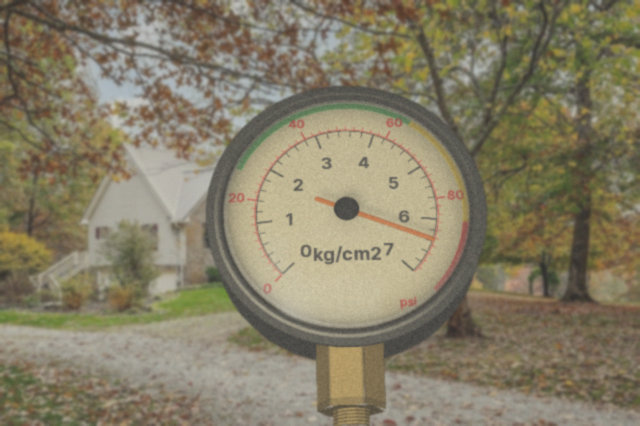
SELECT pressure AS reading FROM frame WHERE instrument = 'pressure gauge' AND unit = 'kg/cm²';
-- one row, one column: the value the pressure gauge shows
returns 6.4 kg/cm²
